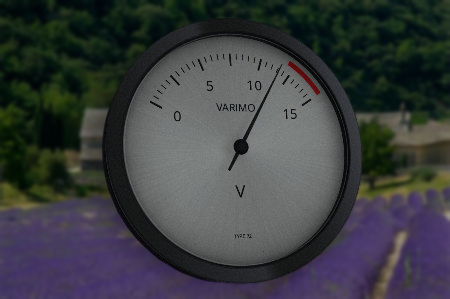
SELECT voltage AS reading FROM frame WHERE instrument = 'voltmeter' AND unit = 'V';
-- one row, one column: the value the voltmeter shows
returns 11.5 V
